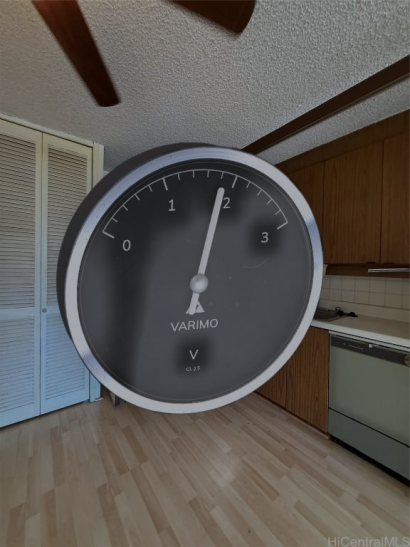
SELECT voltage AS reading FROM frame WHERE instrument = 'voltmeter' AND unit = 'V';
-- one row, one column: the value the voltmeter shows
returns 1.8 V
